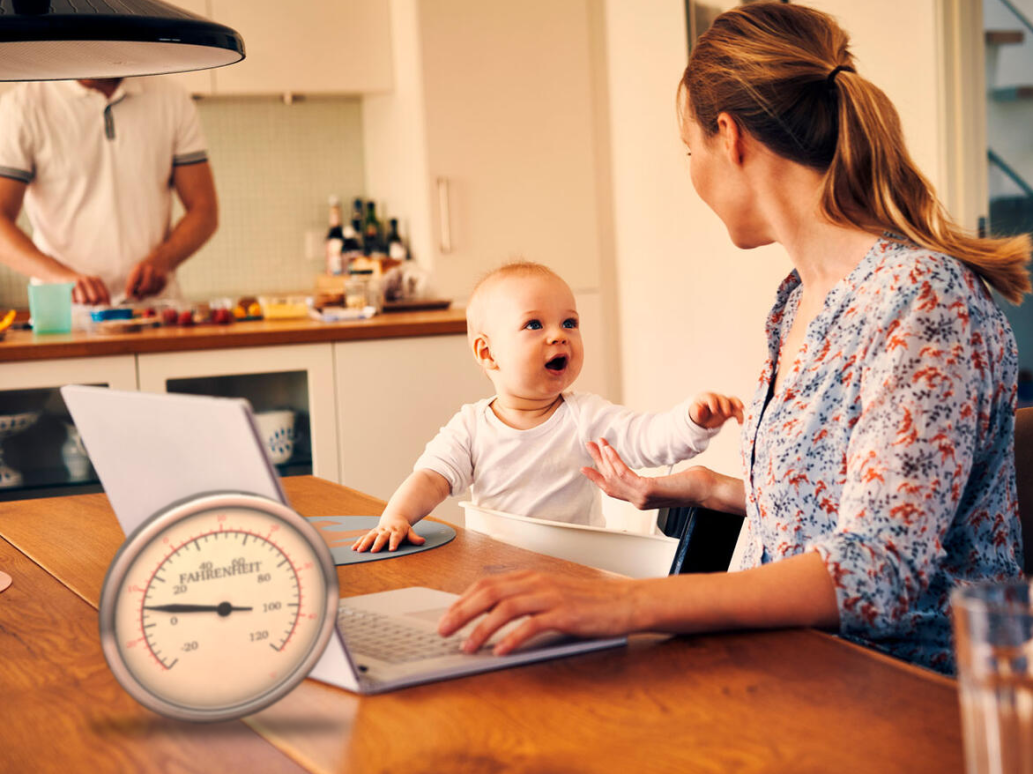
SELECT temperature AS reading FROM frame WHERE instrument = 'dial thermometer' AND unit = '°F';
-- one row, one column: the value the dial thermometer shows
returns 8 °F
